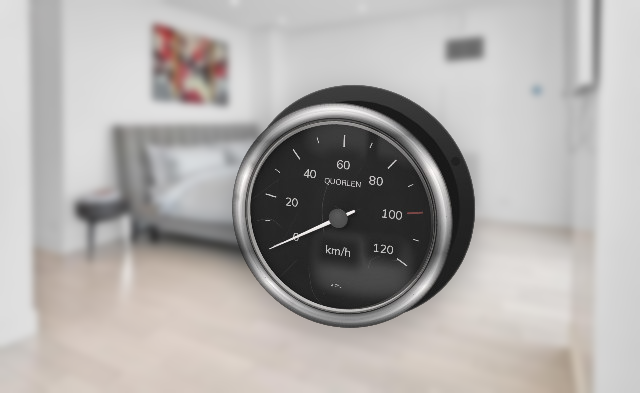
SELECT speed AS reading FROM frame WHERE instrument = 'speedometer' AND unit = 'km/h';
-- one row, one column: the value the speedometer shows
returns 0 km/h
